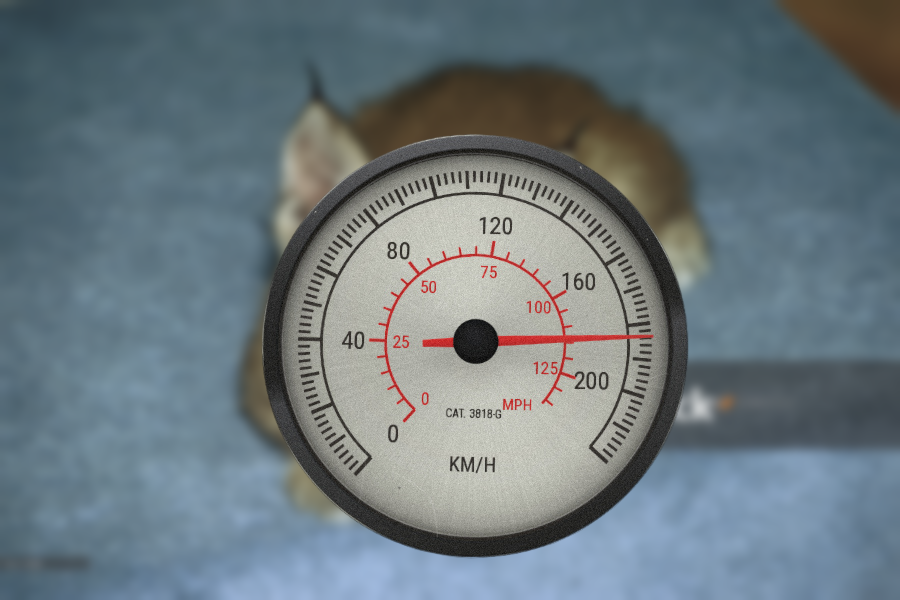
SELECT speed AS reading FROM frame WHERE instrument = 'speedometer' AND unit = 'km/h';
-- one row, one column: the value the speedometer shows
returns 184 km/h
